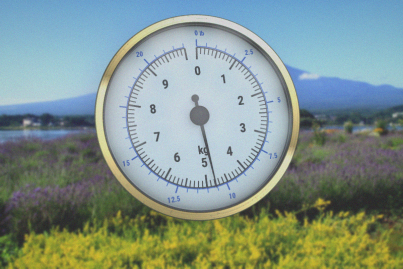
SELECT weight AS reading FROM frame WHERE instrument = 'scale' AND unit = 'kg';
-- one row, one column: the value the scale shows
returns 4.8 kg
